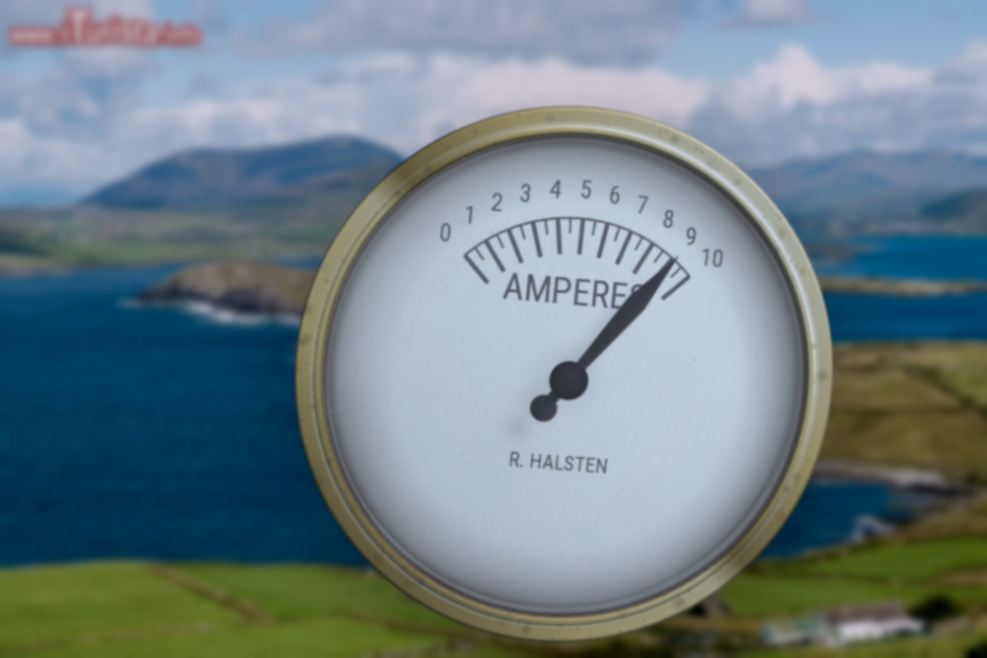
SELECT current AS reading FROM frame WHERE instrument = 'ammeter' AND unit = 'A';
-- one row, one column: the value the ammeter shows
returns 9 A
